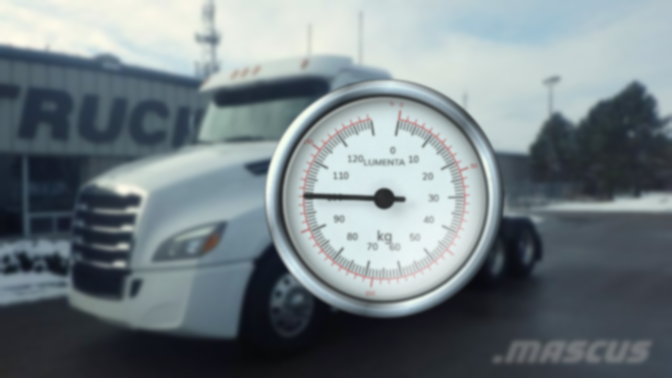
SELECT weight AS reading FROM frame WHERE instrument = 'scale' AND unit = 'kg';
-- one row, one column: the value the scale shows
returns 100 kg
